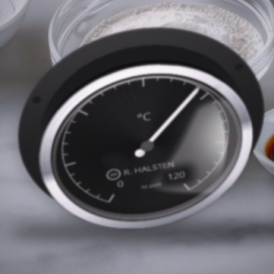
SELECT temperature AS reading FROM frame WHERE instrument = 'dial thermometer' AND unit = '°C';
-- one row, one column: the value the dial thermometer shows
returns 76 °C
